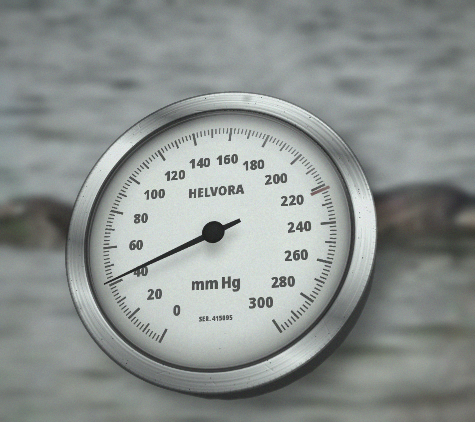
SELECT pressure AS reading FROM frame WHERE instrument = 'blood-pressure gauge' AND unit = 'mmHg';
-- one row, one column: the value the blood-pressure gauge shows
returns 40 mmHg
